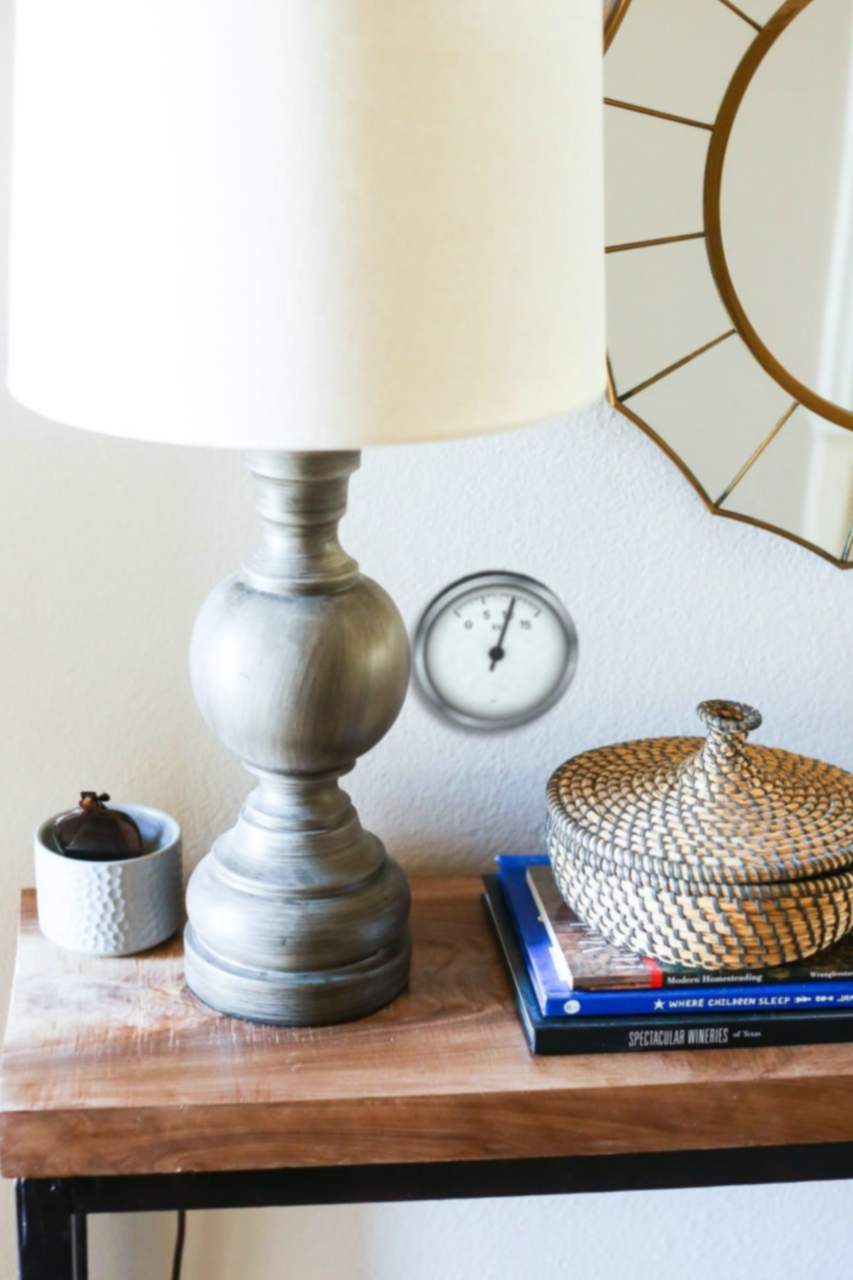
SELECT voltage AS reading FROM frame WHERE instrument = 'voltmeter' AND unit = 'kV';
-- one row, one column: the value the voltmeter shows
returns 10 kV
